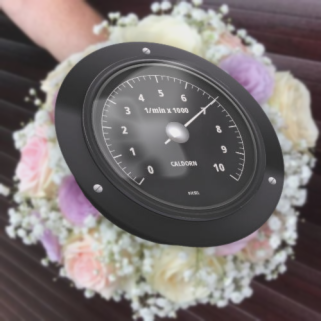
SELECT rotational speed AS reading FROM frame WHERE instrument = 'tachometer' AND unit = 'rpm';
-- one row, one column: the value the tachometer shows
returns 7000 rpm
